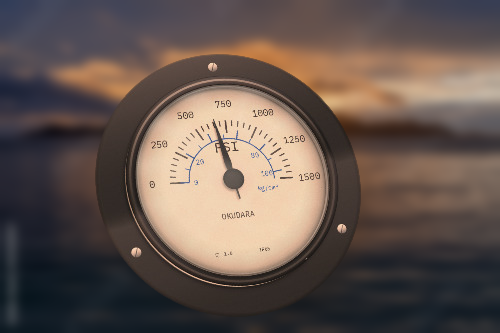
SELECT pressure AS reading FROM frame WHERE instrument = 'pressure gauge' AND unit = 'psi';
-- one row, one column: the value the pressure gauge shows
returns 650 psi
